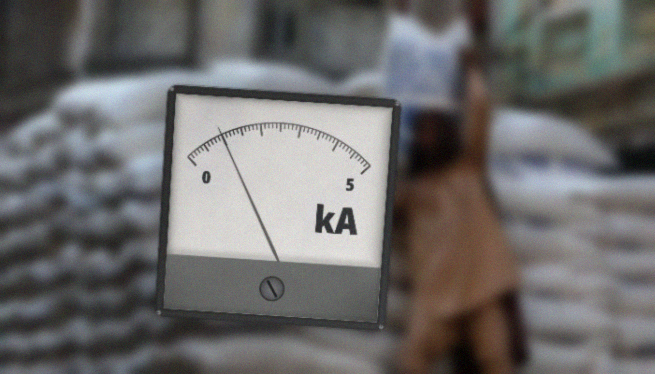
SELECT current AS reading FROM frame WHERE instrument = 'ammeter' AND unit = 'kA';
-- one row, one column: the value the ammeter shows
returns 1 kA
